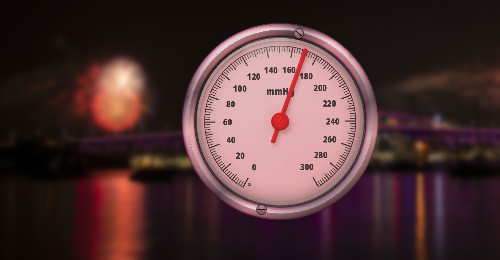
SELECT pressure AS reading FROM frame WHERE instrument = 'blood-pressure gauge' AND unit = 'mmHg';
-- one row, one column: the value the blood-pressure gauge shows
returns 170 mmHg
